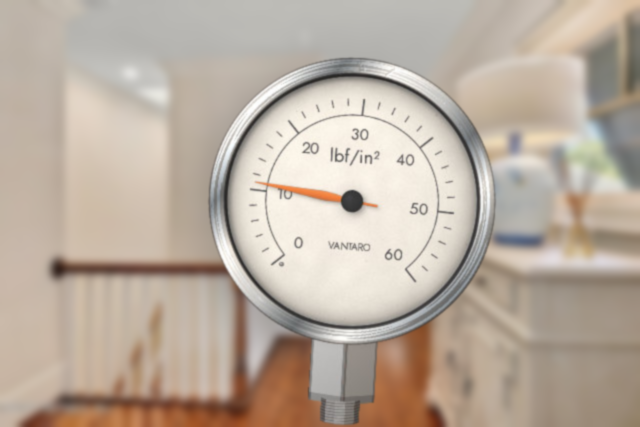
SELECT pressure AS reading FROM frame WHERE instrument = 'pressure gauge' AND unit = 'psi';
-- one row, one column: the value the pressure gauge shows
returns 11 psi
